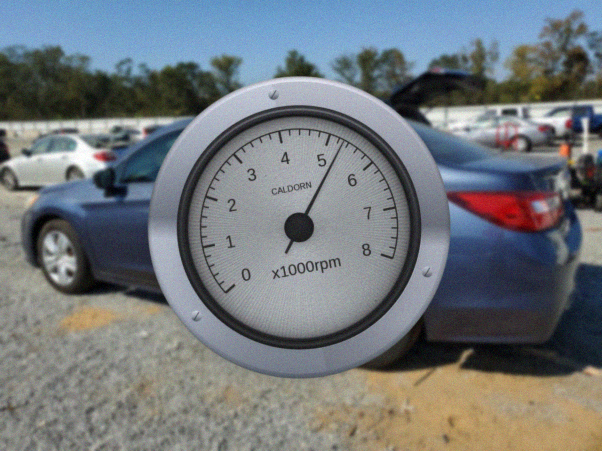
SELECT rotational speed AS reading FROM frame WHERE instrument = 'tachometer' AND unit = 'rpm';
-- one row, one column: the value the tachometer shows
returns 5300 rpm
